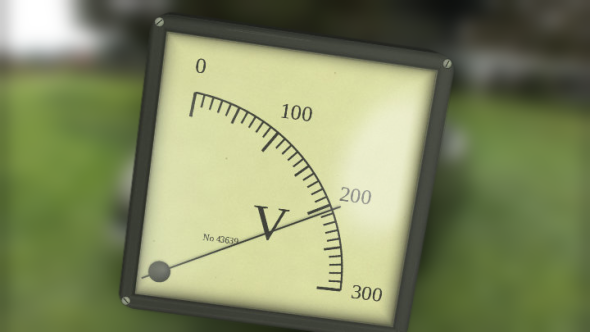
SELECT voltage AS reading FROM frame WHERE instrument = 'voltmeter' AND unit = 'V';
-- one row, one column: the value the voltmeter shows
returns 205 V
